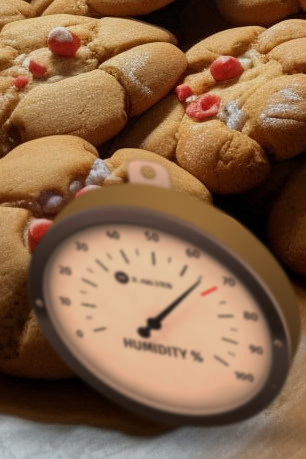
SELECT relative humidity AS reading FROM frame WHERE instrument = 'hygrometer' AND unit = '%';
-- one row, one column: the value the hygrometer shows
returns 65 %
